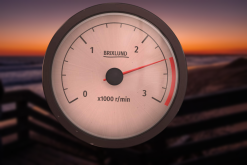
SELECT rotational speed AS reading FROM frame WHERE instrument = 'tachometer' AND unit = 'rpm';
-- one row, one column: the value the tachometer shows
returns 2400 rpm
